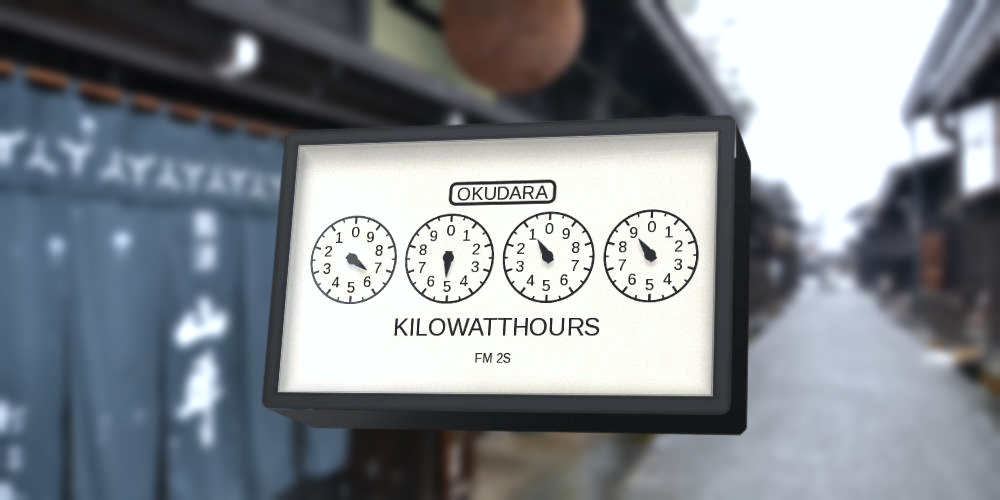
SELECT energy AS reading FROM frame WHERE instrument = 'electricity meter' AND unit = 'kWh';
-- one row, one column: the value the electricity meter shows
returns 6509 kWh
